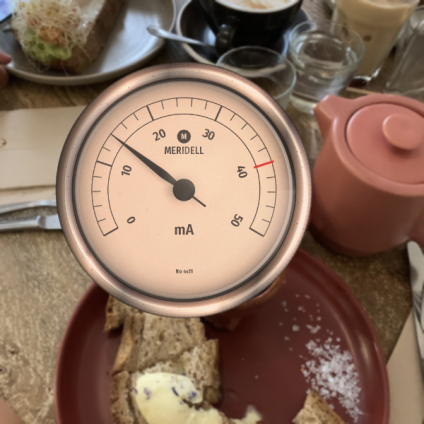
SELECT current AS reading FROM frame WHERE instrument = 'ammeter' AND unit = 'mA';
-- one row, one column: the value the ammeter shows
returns 14 mA
